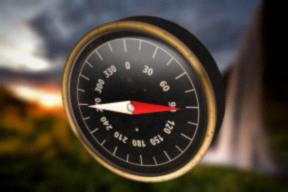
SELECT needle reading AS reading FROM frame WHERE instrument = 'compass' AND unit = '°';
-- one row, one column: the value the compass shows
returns 90 °
